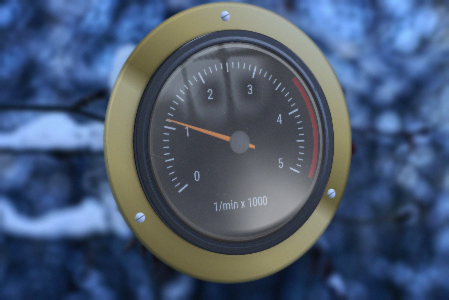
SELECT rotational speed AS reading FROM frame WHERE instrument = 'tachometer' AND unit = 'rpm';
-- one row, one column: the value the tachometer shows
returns 1100 rpm
